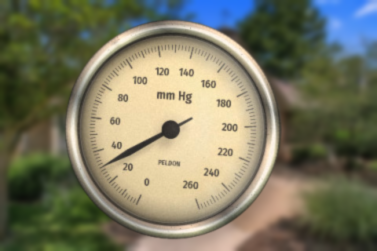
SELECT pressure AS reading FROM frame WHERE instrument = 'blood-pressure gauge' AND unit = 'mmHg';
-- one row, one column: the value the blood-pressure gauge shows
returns 30 mmHg
